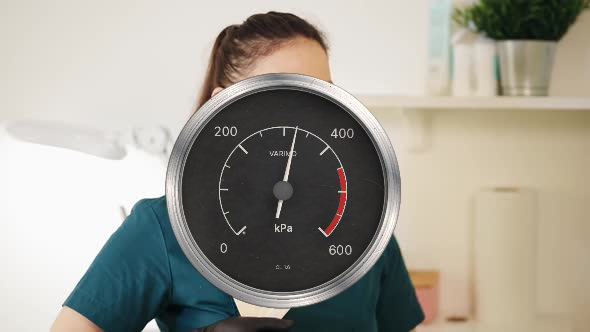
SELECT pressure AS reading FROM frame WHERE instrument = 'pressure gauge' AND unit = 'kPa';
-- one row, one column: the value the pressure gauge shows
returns 325 kPa
